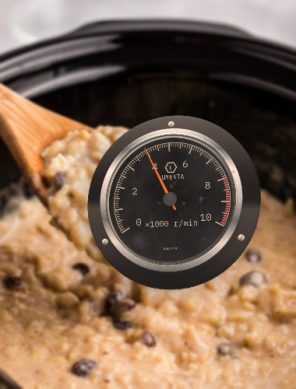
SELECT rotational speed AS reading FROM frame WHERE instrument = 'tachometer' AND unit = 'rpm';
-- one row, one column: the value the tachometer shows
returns 4000 rpm
